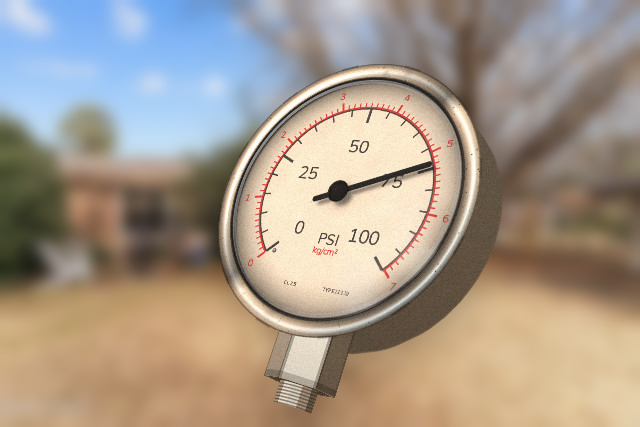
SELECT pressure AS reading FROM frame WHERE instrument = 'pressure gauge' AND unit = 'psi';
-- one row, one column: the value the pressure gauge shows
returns 75 psi
